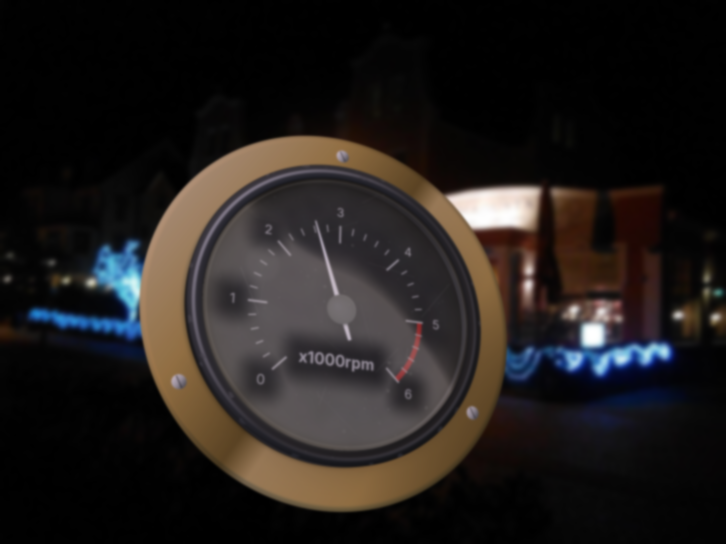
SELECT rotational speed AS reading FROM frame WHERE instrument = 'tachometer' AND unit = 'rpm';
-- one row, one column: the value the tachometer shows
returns 2600 rpm
